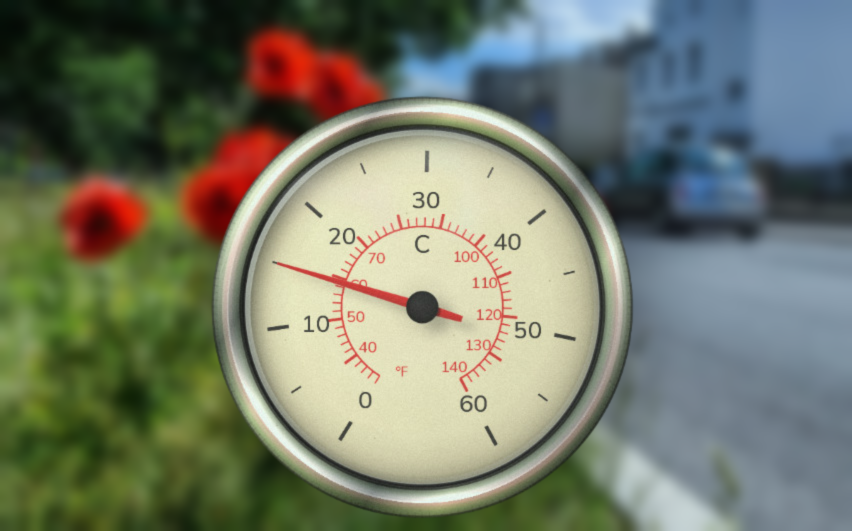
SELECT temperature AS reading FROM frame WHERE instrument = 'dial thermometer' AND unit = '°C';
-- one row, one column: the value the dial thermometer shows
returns 15 °C
